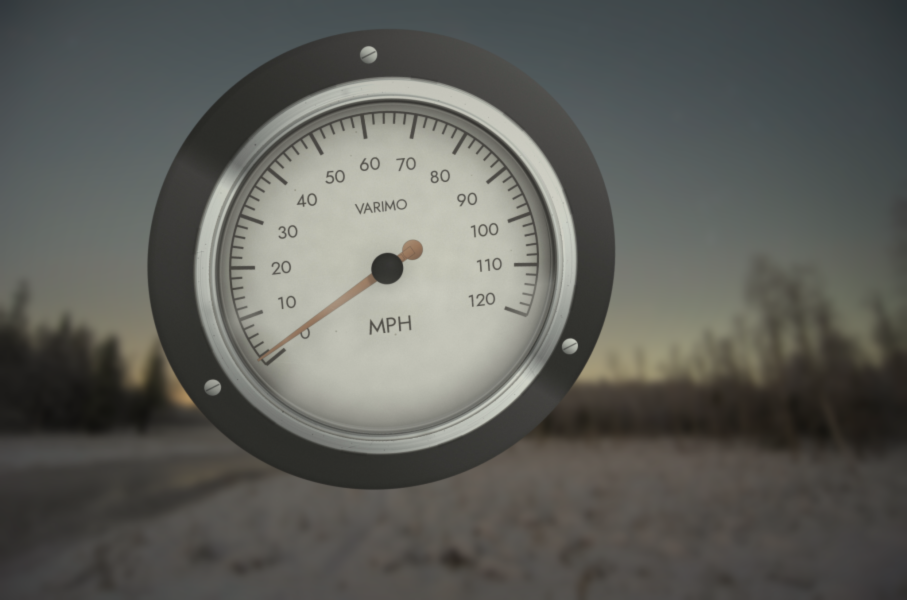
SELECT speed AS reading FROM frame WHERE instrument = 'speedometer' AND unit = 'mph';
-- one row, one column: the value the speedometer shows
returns 2 mph
